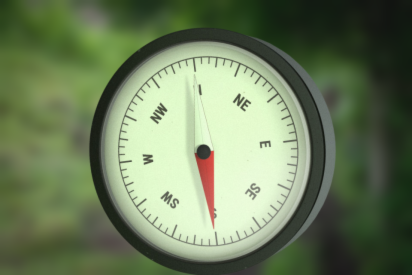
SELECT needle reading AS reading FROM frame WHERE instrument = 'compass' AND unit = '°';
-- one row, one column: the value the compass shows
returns 180 °
